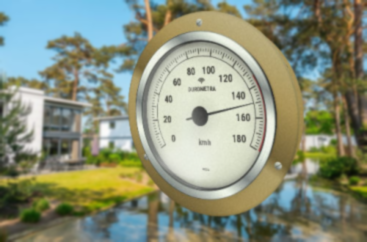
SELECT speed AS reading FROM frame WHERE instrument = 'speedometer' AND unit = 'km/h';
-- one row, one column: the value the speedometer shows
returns 150 km/h
